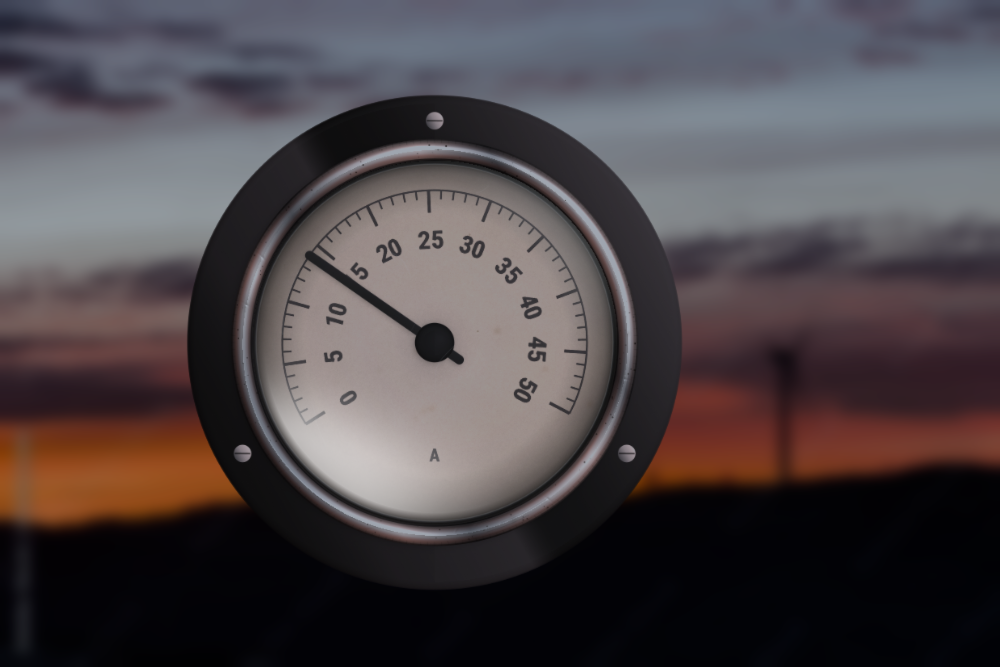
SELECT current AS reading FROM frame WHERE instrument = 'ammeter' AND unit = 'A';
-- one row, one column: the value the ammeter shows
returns 14 A
